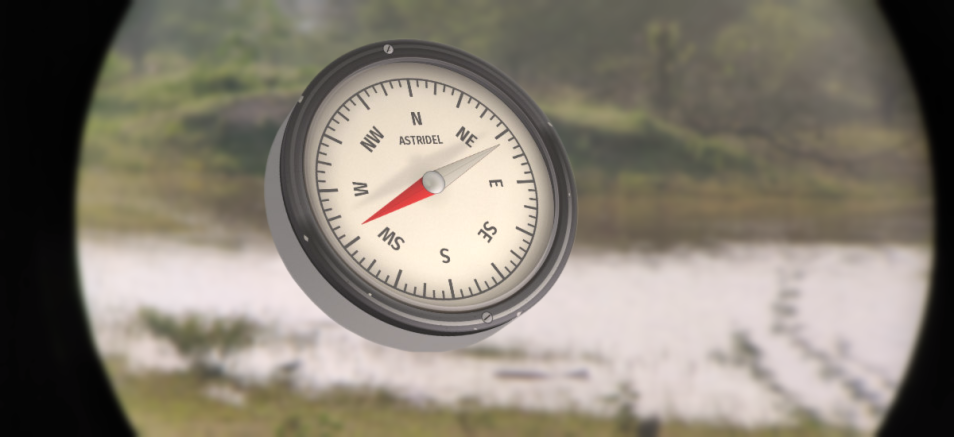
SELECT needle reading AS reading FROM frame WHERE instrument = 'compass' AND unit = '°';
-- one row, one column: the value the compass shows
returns 245 °
